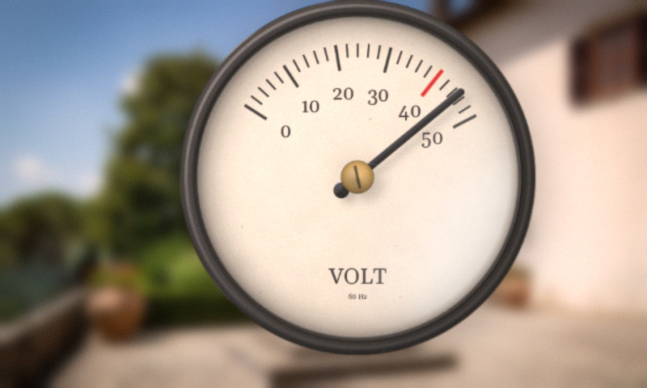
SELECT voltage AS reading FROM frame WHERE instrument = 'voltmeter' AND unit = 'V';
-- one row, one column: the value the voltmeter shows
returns 45 V
